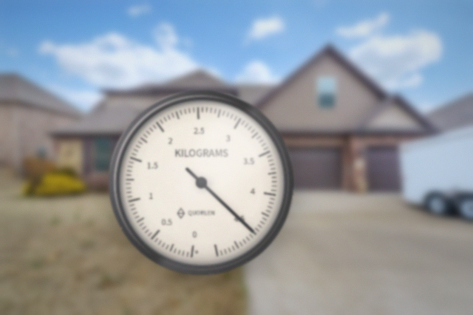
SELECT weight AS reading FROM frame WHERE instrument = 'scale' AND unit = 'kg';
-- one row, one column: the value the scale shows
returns 4.5 kg
